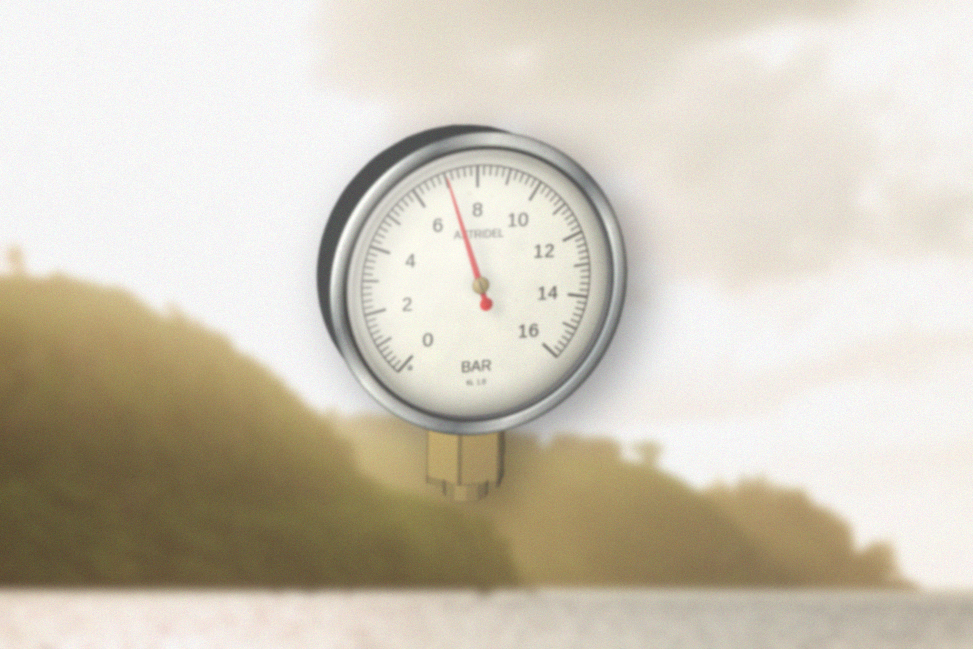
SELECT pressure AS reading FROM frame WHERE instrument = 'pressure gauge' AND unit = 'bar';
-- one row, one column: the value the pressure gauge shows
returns 7 bar
